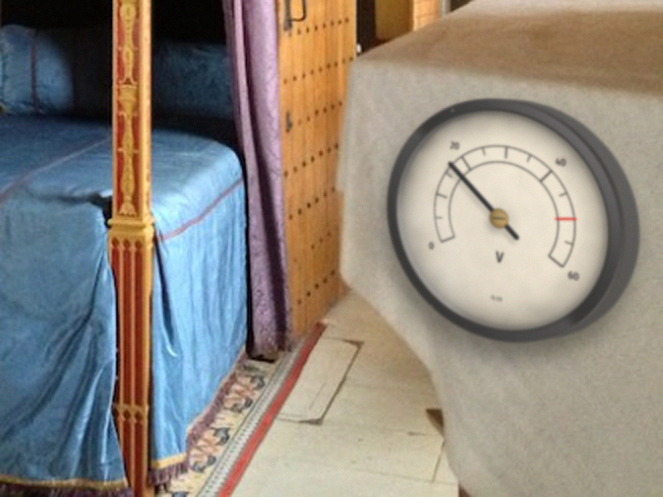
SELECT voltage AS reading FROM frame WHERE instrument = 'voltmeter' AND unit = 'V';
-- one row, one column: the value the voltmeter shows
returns 17.5 V
